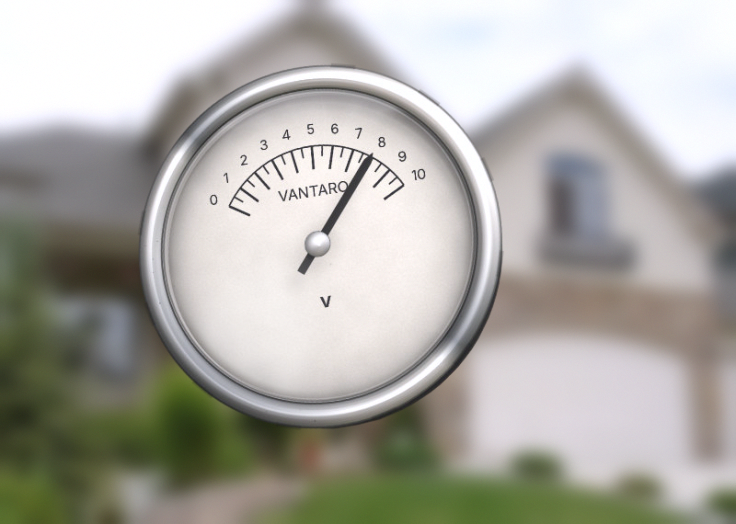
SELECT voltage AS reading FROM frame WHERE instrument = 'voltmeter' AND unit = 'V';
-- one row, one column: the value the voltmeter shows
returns 8 V
